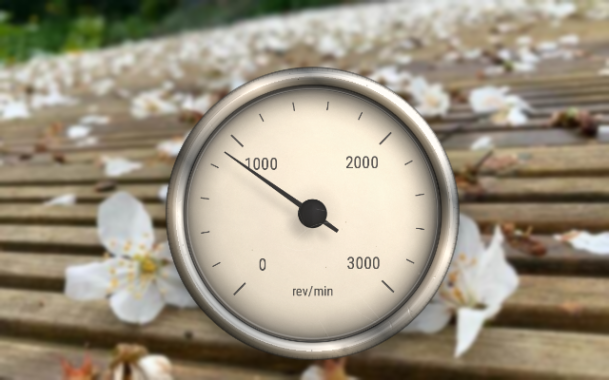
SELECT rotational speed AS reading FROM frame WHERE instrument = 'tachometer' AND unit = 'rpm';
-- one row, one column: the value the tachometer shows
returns 900 rpm
